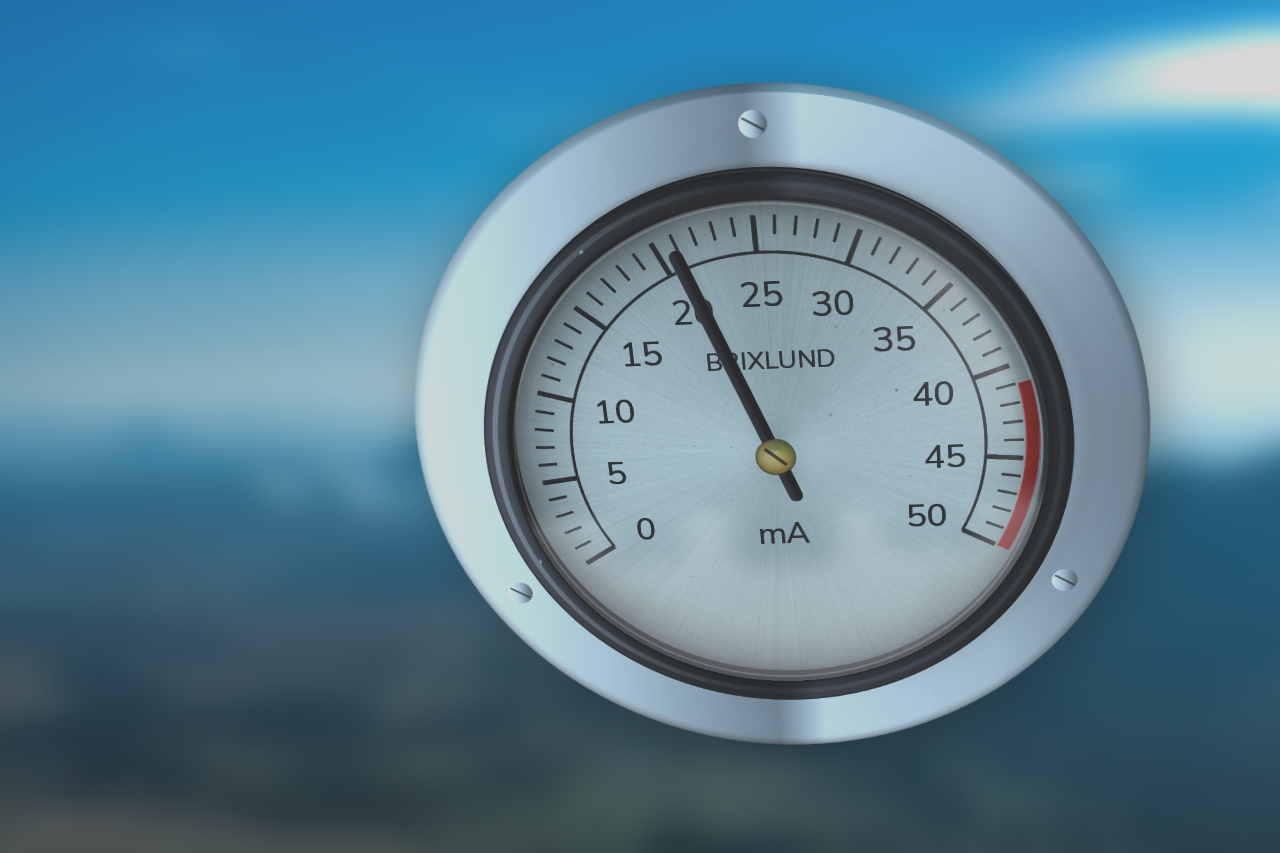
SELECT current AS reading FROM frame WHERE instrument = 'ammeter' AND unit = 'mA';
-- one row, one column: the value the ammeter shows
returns 21 mA
